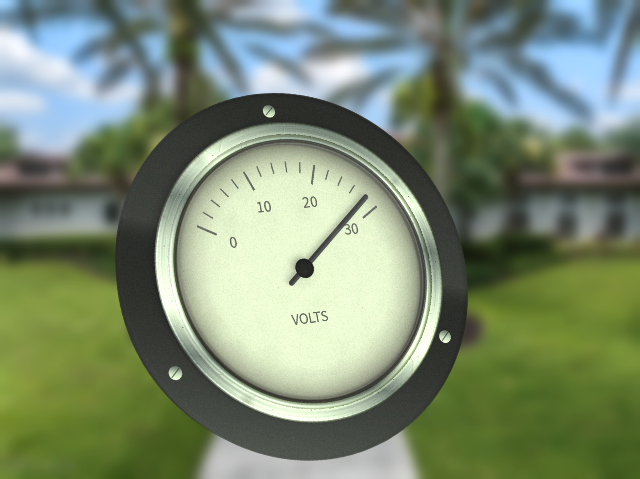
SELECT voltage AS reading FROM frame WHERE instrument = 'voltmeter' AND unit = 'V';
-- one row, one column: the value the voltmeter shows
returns 28 V
